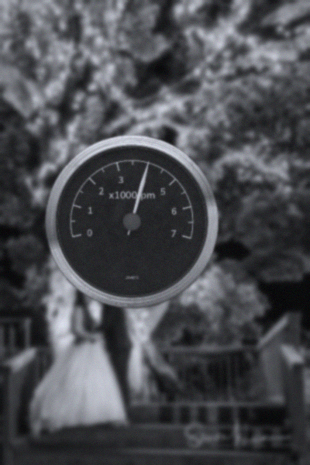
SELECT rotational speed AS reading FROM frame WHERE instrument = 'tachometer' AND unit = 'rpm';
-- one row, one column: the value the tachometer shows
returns 4000 rpm
